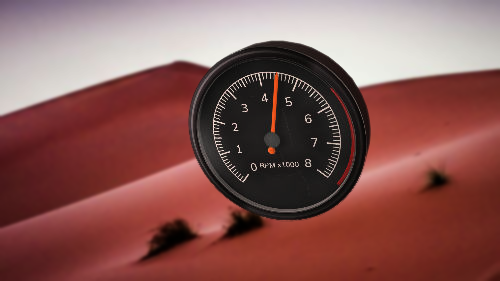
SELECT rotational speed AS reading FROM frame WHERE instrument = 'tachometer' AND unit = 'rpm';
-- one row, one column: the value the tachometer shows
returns 4500 rpm
